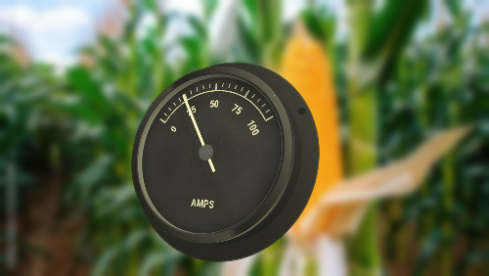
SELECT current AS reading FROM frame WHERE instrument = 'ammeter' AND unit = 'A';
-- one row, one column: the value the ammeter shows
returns 25 A
